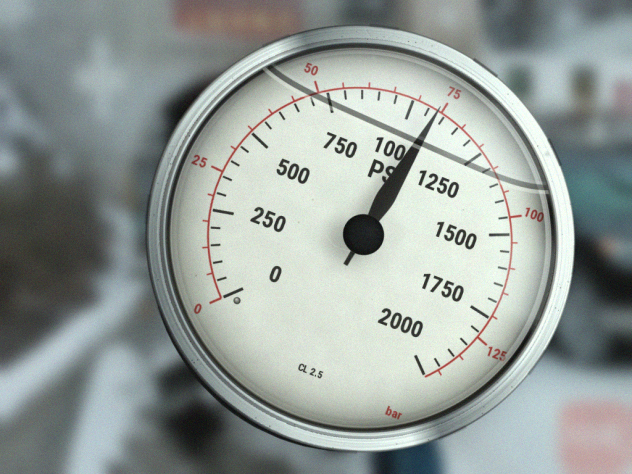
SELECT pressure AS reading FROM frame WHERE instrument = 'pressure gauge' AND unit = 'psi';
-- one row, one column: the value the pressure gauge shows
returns 1075 psi
